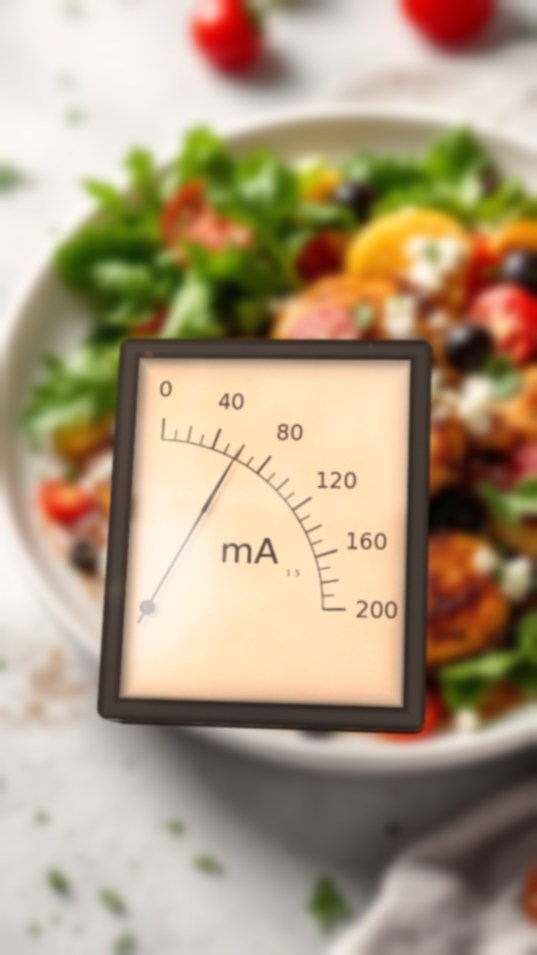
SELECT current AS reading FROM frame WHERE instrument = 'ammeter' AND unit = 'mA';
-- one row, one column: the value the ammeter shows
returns 60 mA
